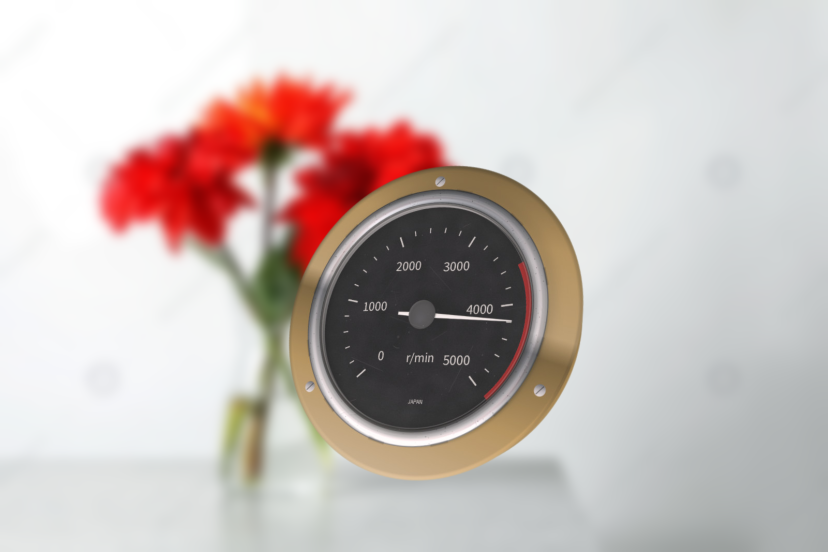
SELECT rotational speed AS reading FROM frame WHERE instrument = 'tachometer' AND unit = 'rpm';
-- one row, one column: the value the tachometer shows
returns 4200 rpm
